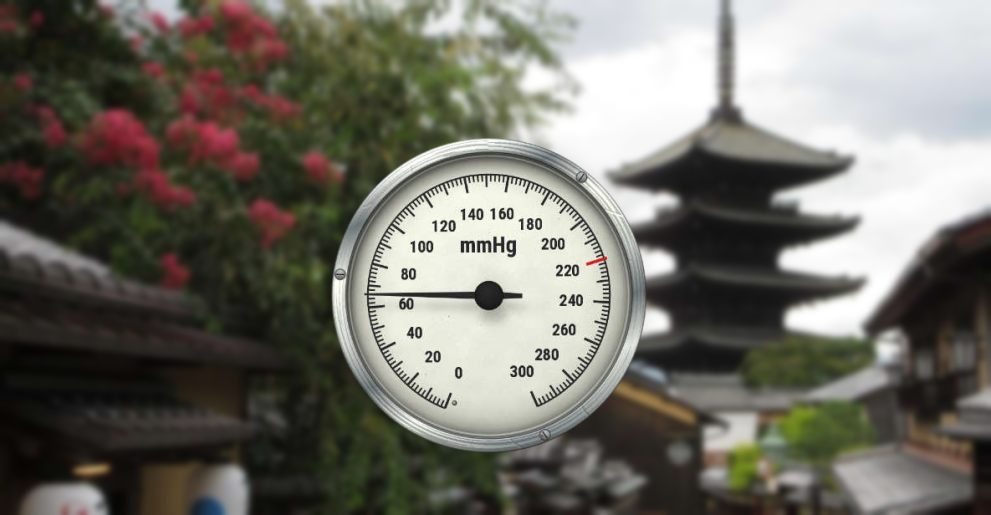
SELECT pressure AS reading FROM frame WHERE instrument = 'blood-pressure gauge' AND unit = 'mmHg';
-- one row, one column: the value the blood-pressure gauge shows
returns 66 mmHg
